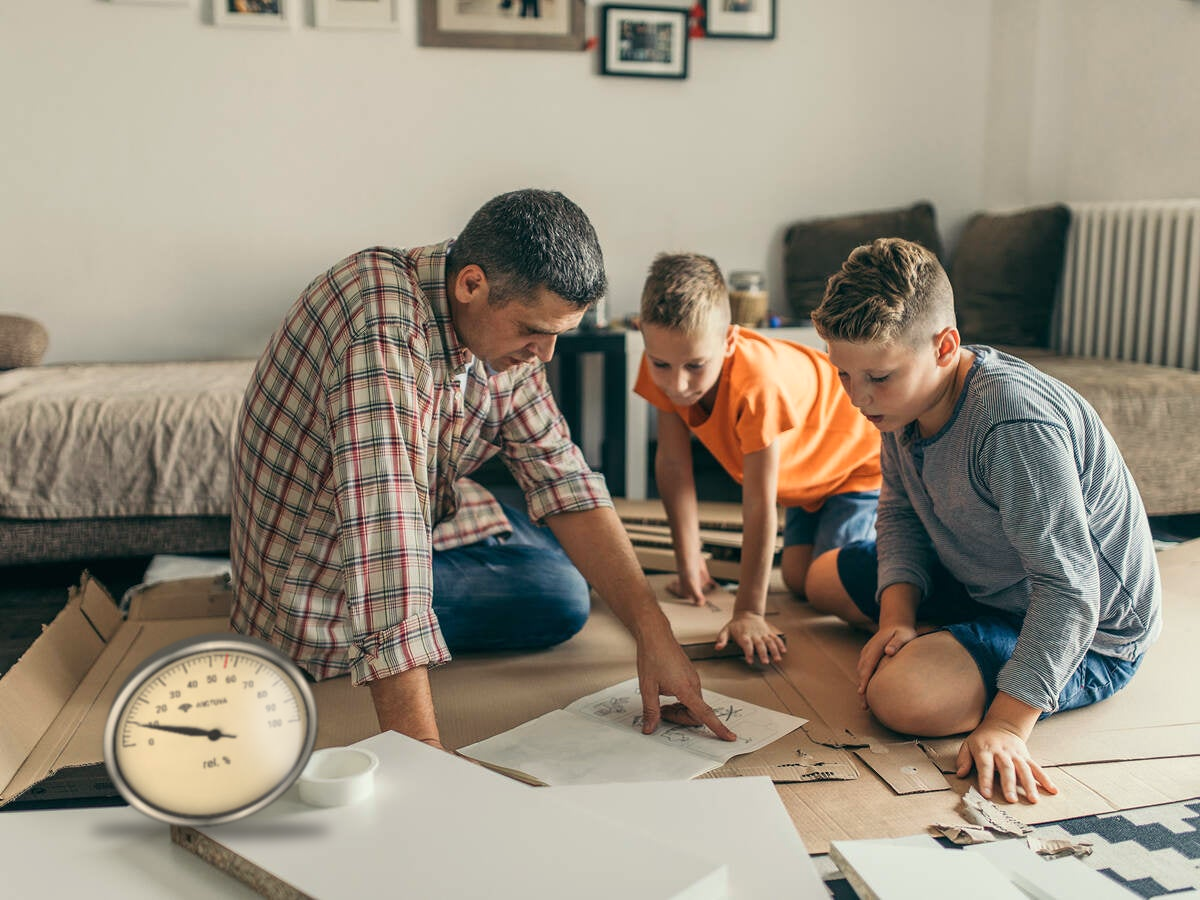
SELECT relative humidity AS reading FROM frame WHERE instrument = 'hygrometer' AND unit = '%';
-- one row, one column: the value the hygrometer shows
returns 10 %
